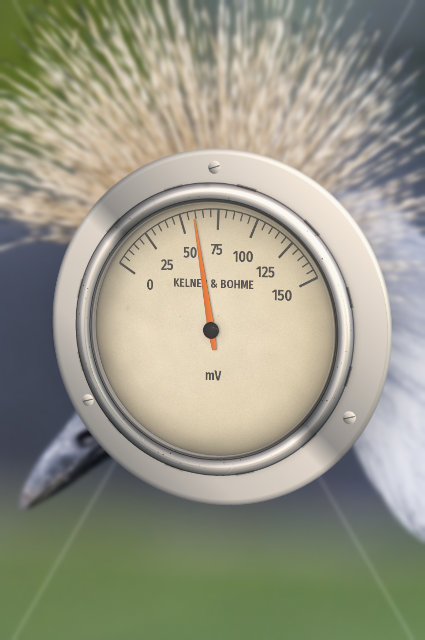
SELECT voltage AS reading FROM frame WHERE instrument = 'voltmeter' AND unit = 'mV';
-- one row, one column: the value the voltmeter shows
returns 60 mV
